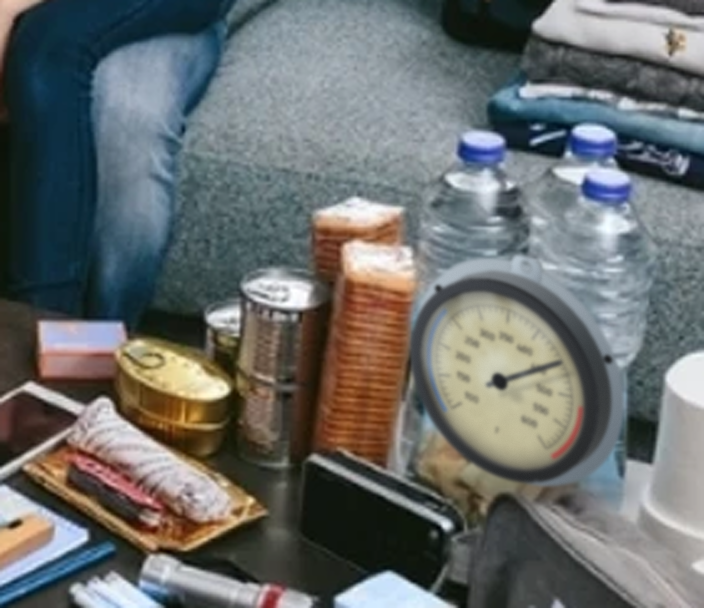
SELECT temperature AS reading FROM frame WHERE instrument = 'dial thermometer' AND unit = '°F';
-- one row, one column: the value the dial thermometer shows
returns 450 °F
